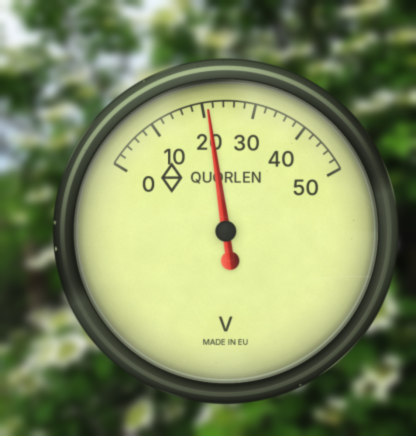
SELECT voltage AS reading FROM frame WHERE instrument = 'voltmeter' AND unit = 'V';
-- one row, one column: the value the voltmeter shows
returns 21 V
